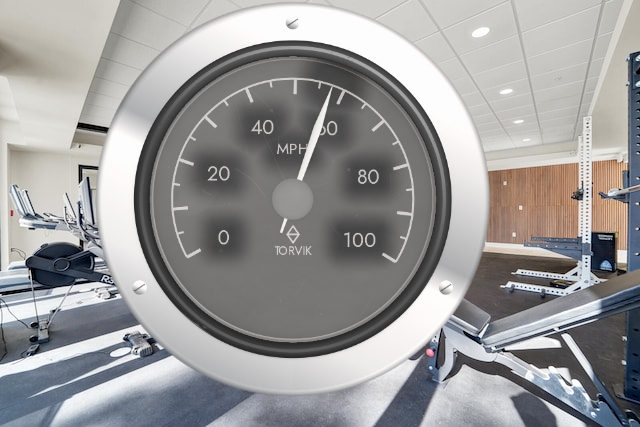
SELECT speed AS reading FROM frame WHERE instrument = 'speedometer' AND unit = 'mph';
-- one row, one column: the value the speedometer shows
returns 57.5 mph
